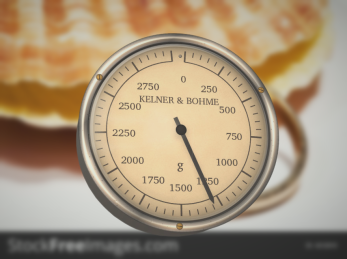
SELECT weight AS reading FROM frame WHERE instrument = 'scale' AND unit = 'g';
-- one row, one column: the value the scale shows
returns 1300 g
